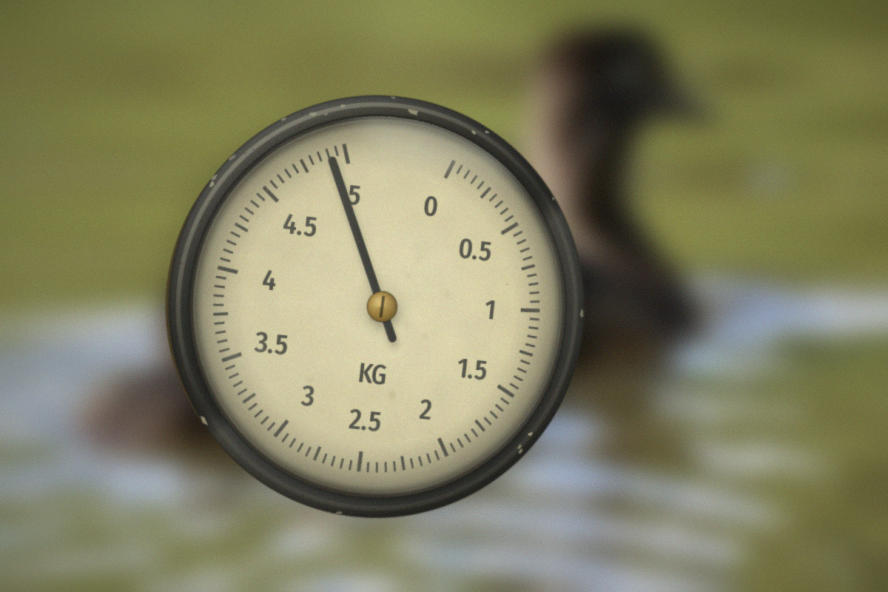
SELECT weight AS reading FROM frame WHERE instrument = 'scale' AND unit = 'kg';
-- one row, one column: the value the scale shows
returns 4.9 kg
